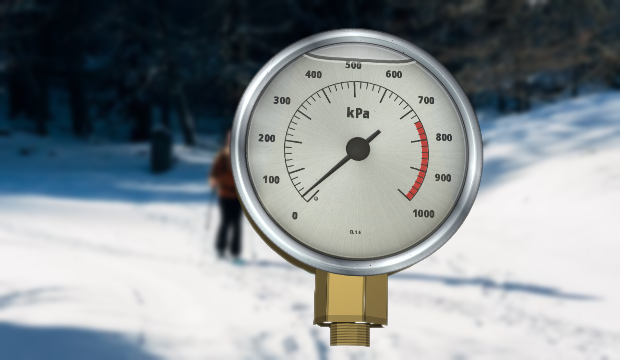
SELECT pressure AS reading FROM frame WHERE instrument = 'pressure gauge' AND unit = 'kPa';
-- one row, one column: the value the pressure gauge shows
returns 20 kPa
